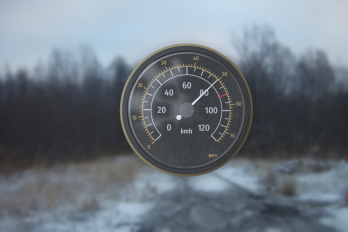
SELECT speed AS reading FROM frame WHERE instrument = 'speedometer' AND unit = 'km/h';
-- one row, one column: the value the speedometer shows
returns 80 km/h
